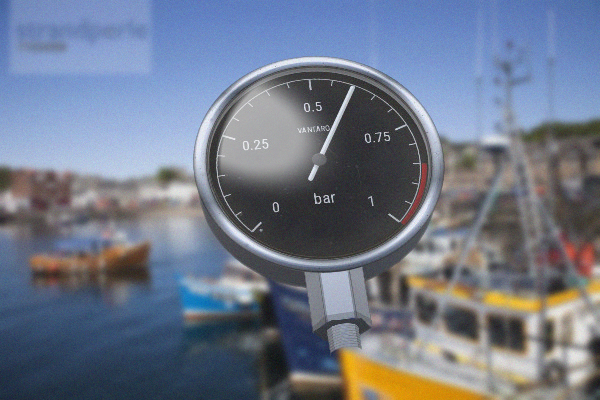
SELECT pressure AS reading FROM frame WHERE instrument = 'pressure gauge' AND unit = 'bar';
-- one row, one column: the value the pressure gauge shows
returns 0.6 bar
